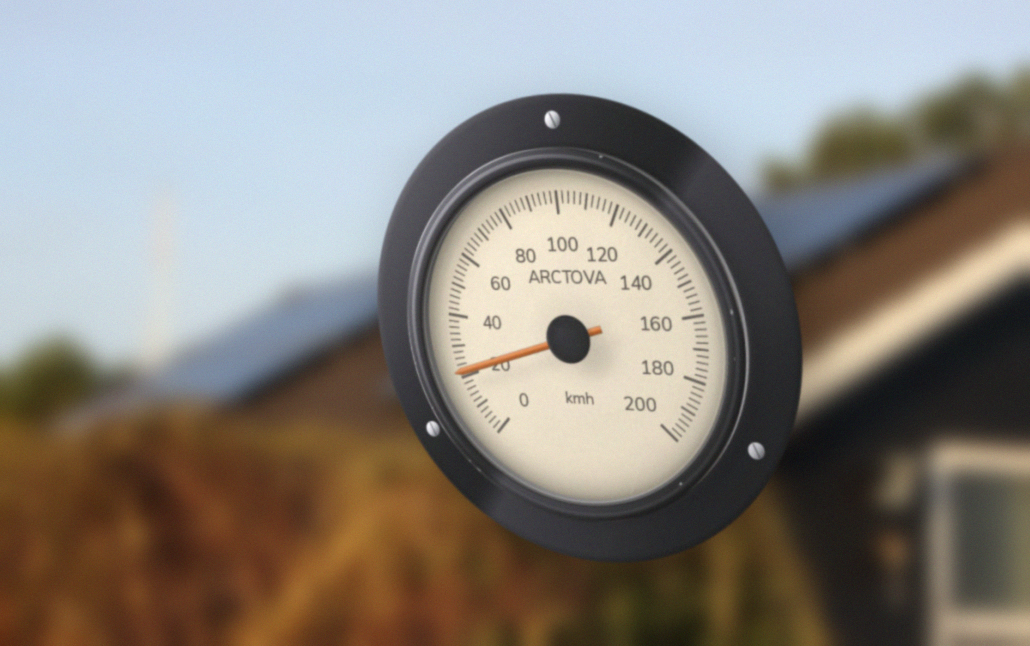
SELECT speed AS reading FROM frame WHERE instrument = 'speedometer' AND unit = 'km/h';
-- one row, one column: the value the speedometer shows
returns 22 km/h
